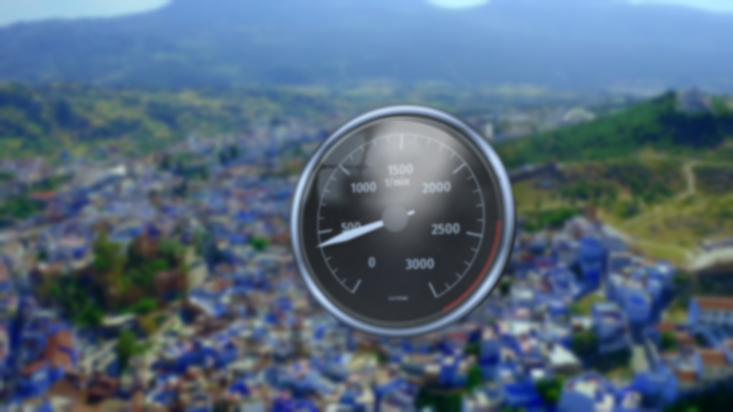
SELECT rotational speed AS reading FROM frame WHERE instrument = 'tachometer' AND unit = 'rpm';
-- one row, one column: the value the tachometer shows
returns 400 rpm
